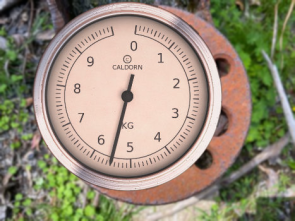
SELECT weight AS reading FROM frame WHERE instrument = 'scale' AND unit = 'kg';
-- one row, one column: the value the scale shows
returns 5.5 kg
